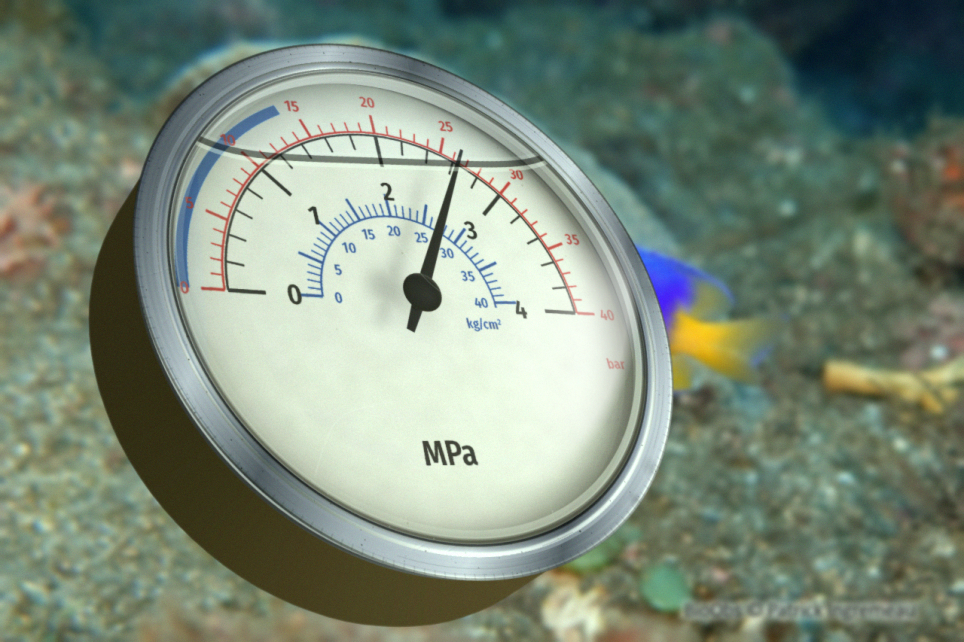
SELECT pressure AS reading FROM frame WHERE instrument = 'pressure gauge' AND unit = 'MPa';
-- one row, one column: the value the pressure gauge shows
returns 2.6 MPa
